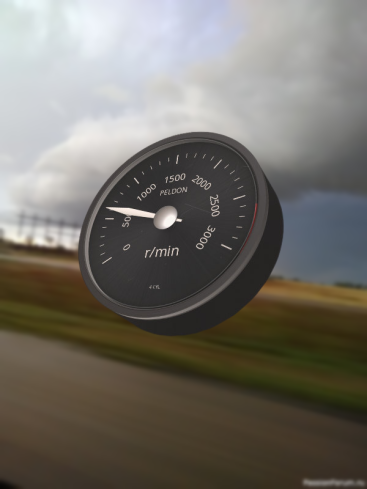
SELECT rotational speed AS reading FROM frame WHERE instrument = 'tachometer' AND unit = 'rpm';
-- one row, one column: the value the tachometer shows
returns 600 rpm
